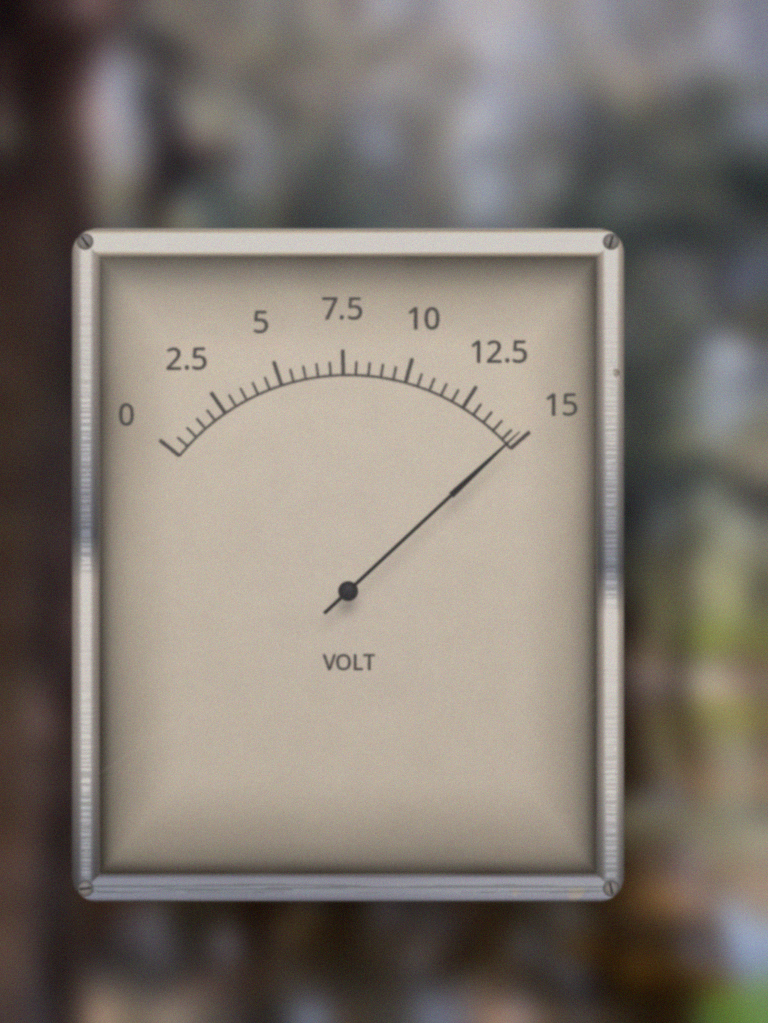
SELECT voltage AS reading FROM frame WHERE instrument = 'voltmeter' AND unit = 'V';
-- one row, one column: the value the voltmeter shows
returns 14.75 V
